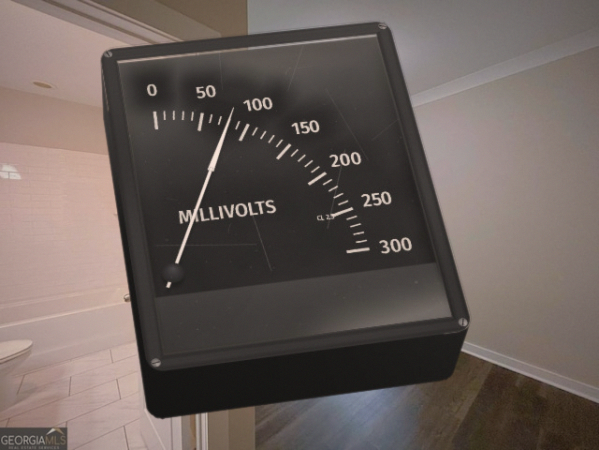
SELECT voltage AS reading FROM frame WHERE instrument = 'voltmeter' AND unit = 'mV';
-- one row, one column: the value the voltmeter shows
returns 80 mV
